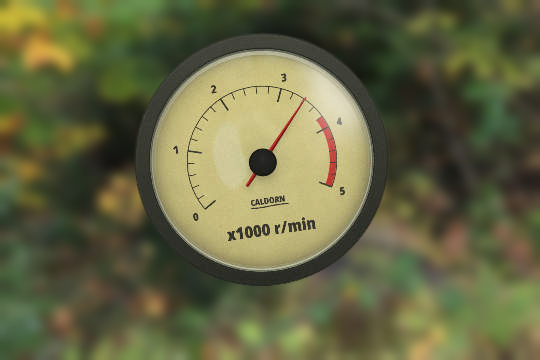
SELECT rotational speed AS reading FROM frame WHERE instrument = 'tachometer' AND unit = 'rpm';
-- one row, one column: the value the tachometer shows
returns 3400 rpm
